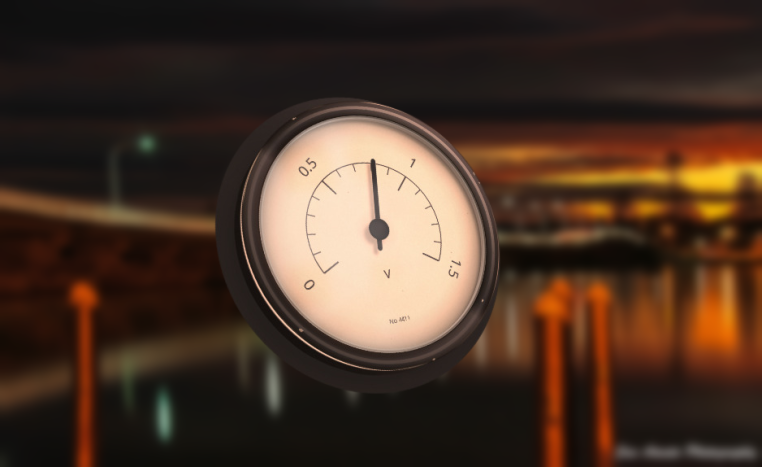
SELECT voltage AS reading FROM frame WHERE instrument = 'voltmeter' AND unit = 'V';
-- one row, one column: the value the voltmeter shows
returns 0.8 V
